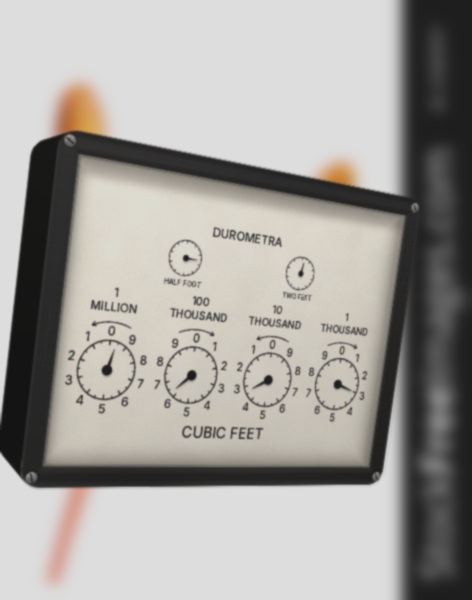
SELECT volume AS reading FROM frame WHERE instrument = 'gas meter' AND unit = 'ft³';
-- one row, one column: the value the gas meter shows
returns 963300 ft³
